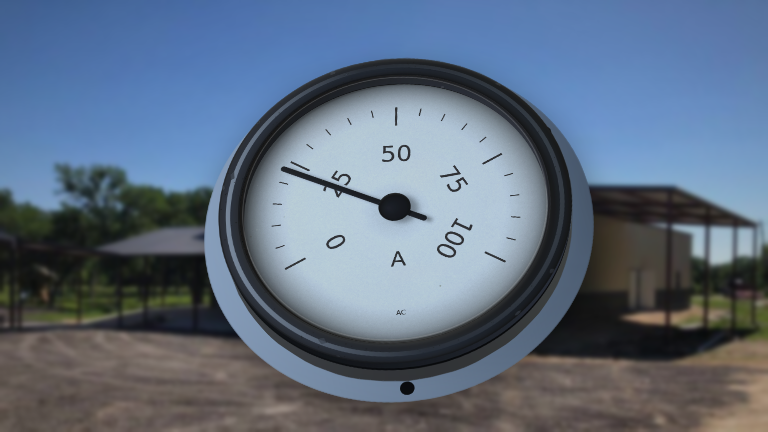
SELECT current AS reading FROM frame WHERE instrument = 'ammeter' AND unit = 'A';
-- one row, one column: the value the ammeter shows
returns 22.5 A
